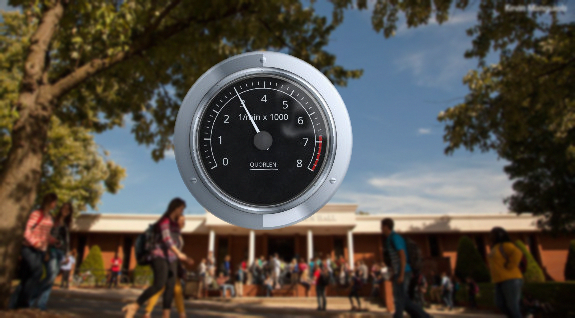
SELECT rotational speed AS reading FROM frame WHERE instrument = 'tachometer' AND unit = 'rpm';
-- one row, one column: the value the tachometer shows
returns 3000 rpm
